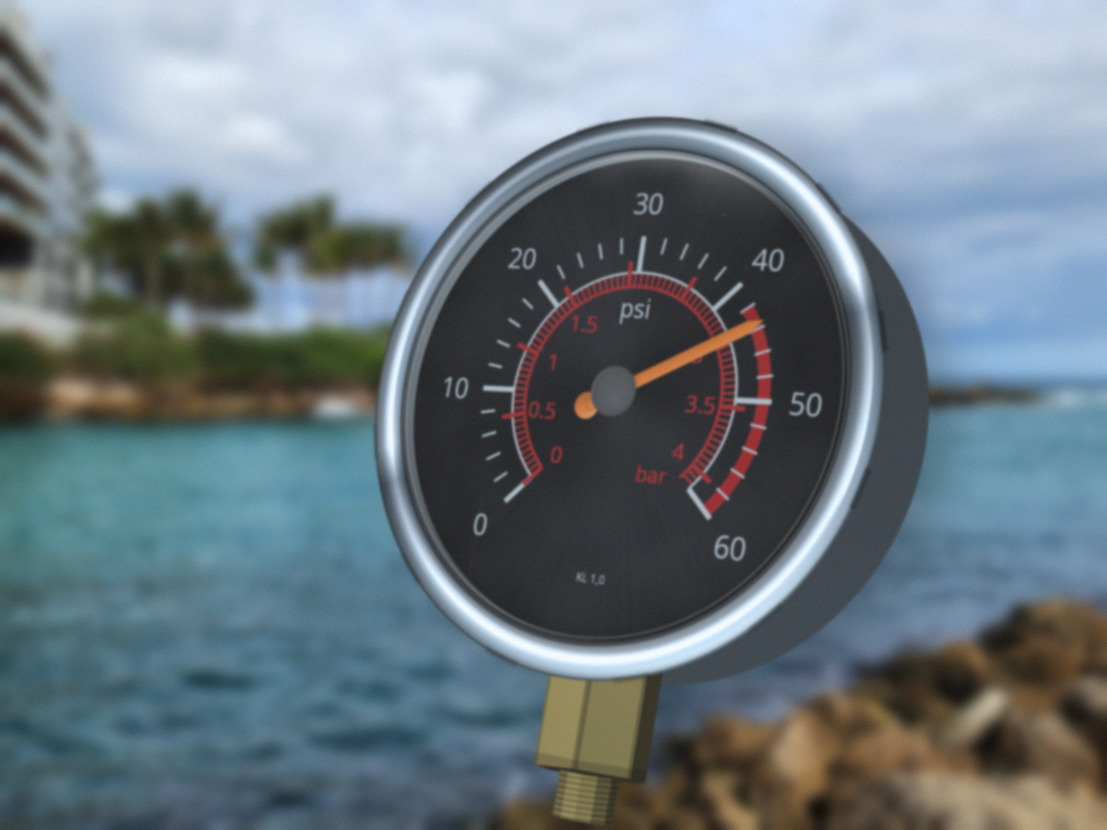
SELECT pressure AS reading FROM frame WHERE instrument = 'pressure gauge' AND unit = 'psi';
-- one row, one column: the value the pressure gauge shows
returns 44 psi
